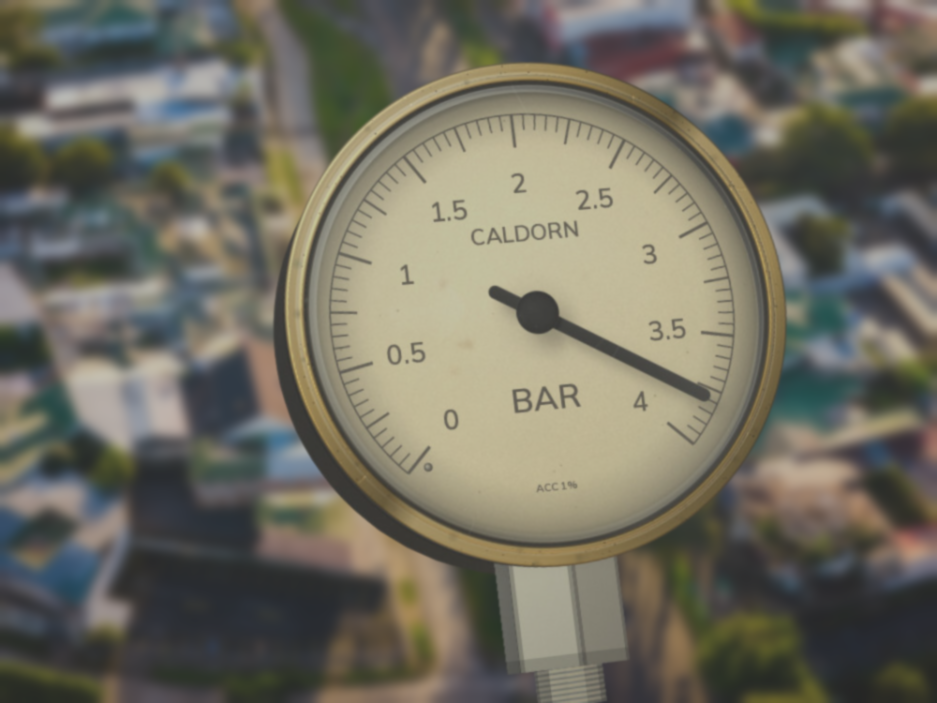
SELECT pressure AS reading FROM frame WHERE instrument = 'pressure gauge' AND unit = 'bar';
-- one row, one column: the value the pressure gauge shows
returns 3.8 bar
